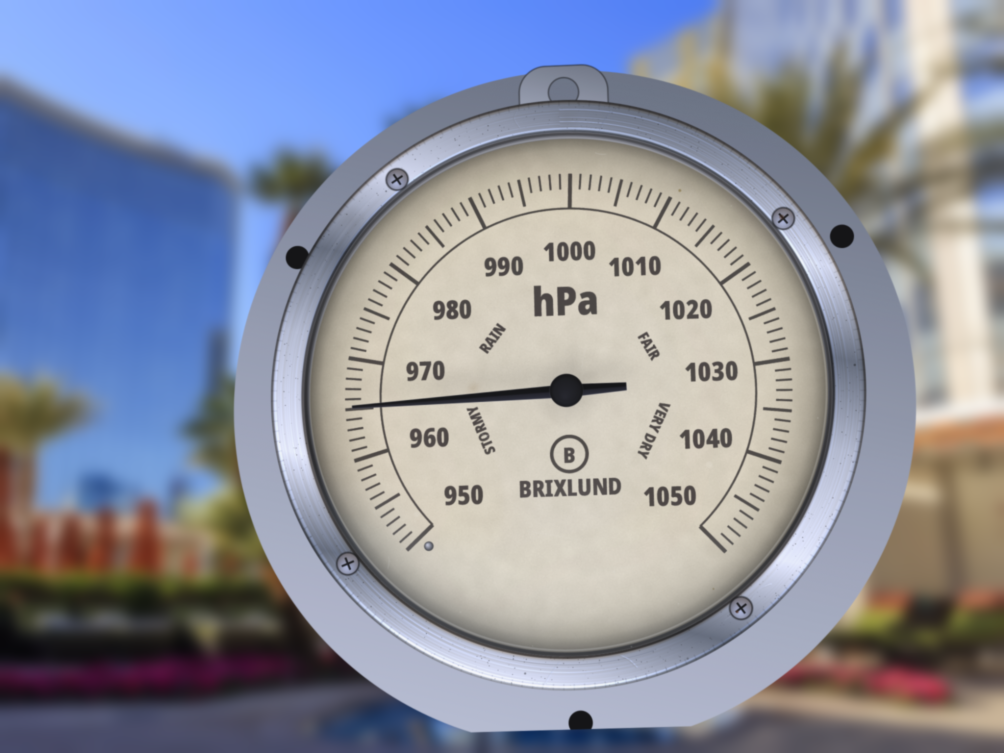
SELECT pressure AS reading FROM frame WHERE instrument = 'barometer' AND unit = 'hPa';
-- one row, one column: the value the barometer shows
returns 965 hPa
